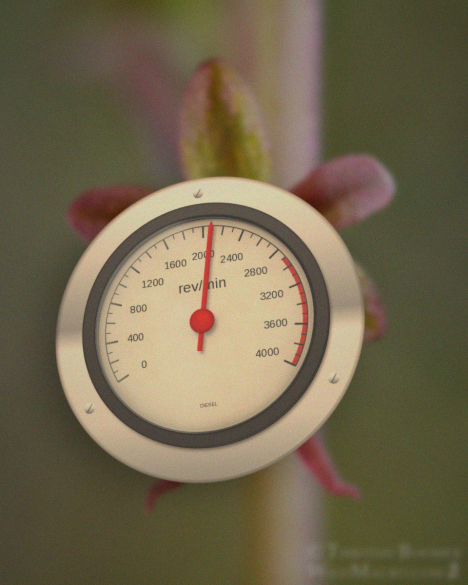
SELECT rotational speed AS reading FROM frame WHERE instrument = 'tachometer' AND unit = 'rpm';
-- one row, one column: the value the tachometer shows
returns 2100 rpm
